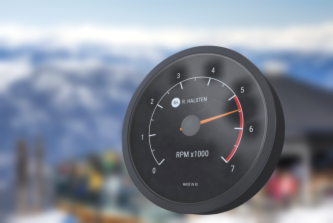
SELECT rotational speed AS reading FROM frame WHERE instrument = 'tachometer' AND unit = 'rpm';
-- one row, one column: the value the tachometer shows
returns 5500 rpm
